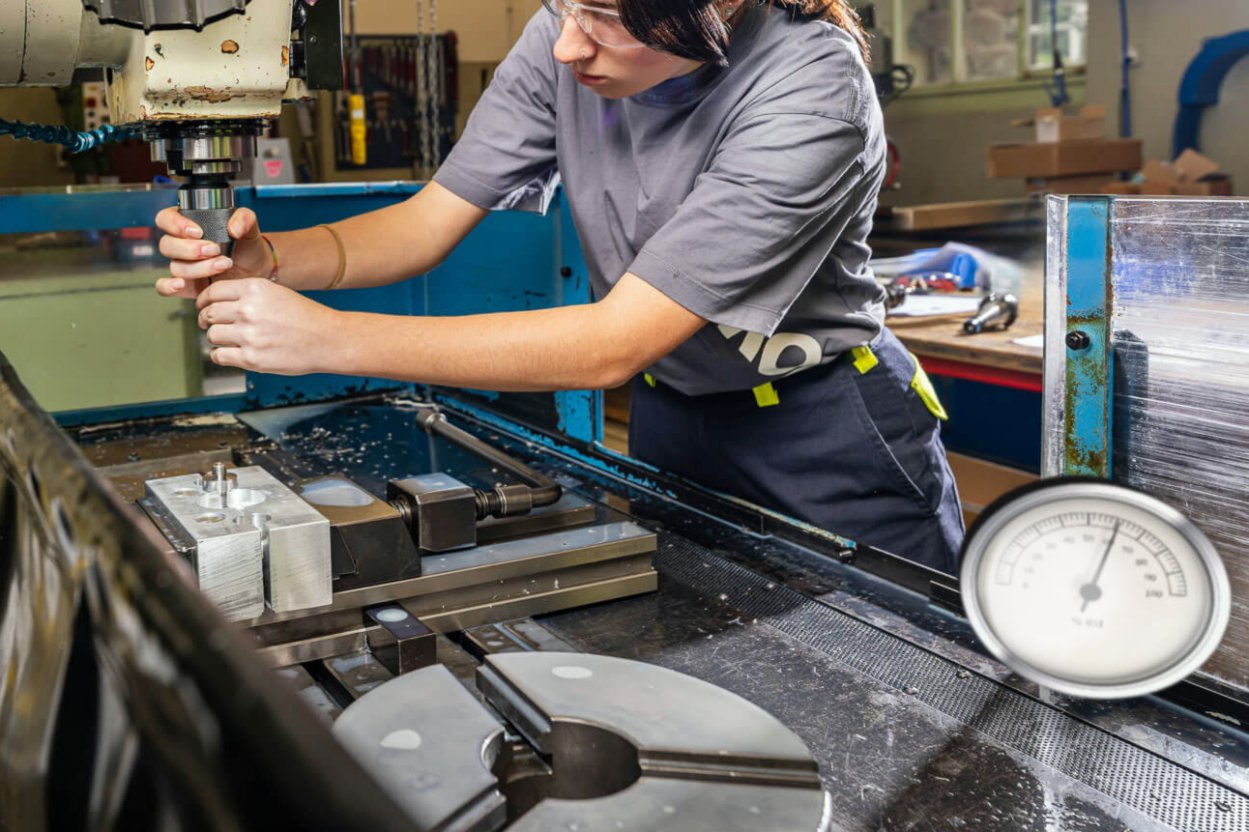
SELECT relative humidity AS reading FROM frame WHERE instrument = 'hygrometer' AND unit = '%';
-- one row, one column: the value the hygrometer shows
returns 60 %
